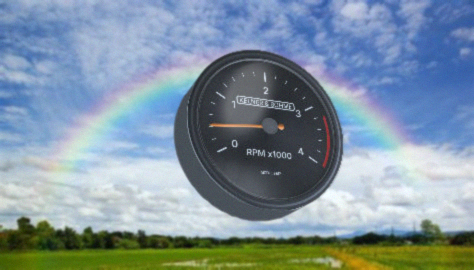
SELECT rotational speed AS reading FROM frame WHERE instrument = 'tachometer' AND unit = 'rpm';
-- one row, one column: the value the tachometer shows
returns 400 rpm
